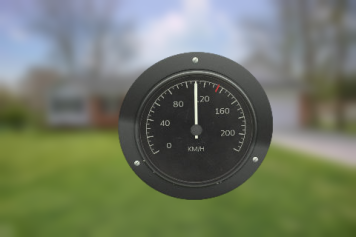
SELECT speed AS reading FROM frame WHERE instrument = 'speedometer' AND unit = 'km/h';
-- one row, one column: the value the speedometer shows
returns 110 km/h
